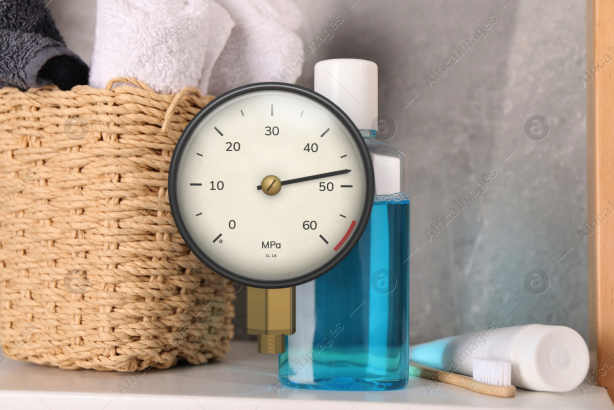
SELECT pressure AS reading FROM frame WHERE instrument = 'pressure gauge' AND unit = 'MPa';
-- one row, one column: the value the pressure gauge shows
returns 47.5 MPa
